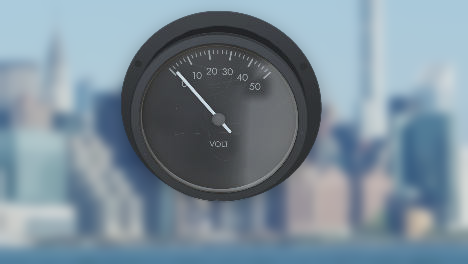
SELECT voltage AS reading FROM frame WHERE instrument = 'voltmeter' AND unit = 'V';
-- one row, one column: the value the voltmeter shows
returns 2 V
